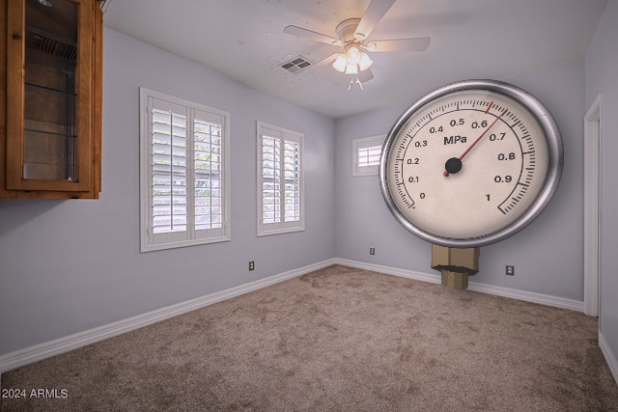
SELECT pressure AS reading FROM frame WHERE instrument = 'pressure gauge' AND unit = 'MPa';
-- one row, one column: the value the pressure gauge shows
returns 0.65 MPa
